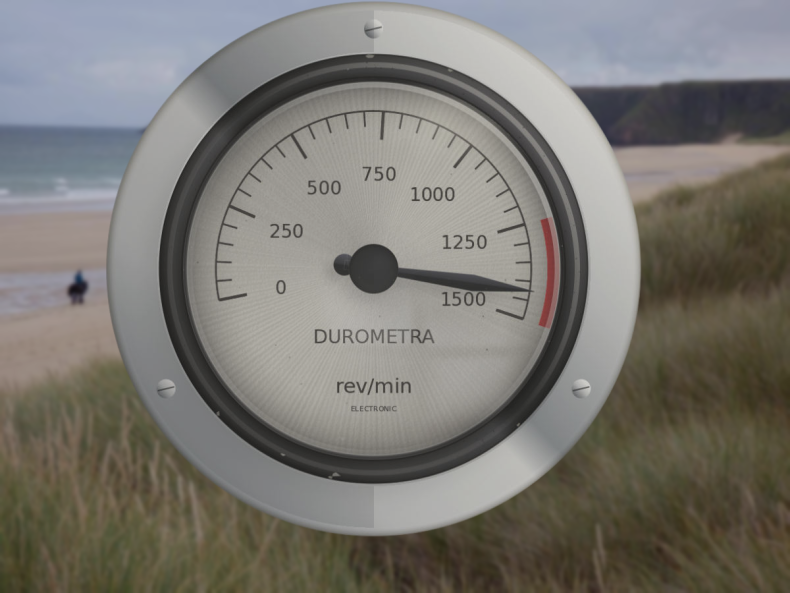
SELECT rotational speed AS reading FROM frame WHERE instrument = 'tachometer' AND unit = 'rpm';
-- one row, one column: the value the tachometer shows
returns 1425 rpm
